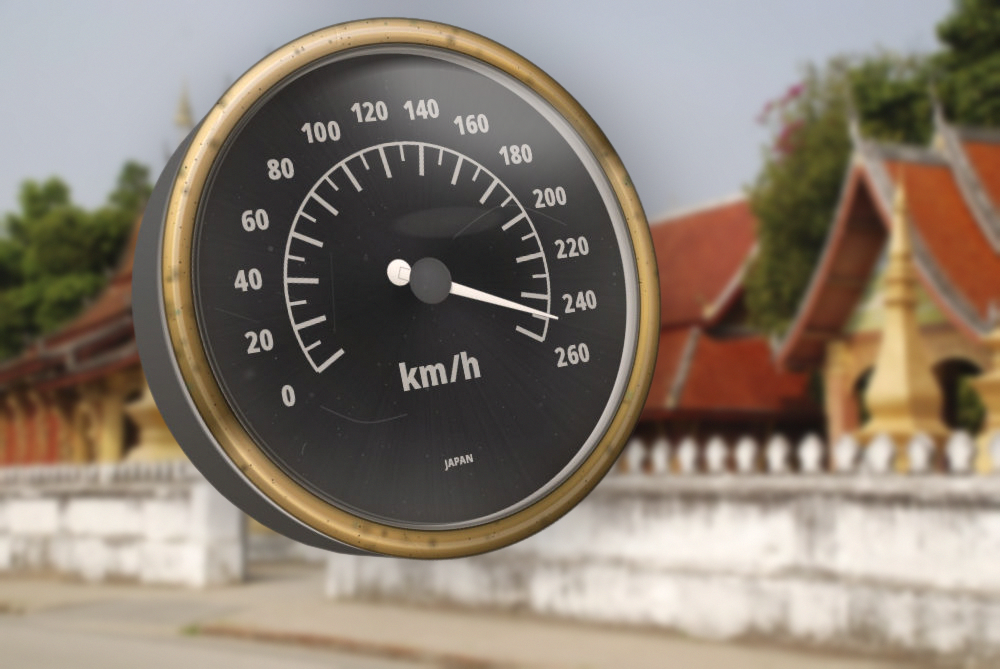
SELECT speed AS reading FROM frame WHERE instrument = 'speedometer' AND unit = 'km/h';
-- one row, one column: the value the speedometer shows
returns 250 km/h
